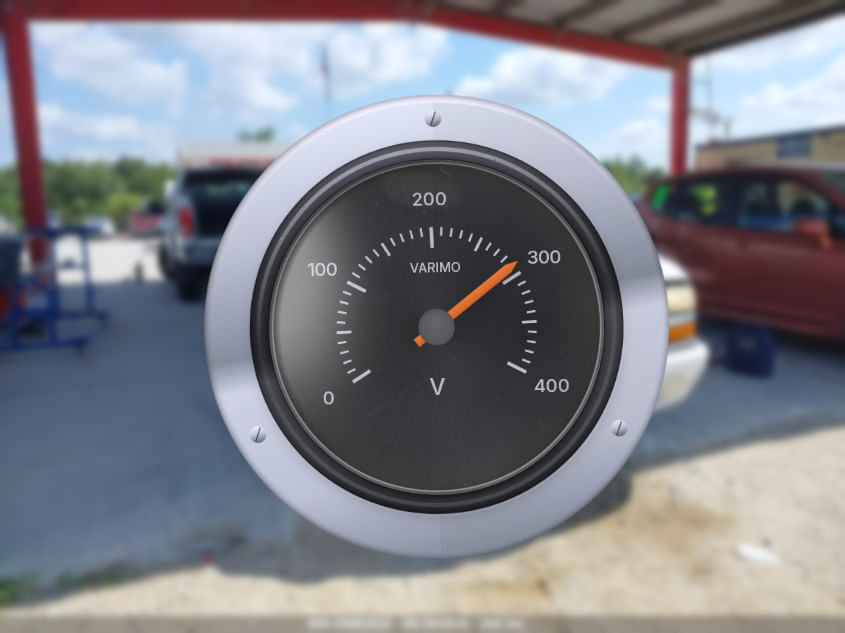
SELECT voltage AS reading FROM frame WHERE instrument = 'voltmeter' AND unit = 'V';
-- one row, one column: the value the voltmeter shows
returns 290 V
